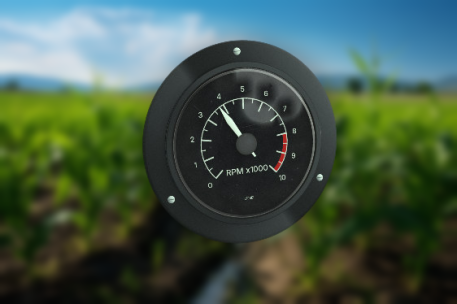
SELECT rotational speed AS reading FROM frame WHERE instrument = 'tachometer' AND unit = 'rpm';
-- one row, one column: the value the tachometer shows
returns 3750 rpm
